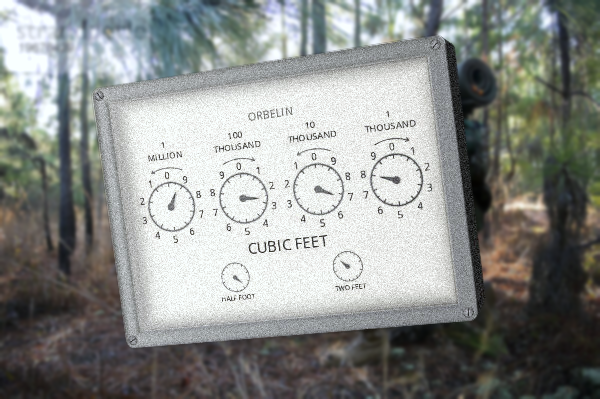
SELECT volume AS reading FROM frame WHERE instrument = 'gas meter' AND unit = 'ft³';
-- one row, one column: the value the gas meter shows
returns 926800 ft³
